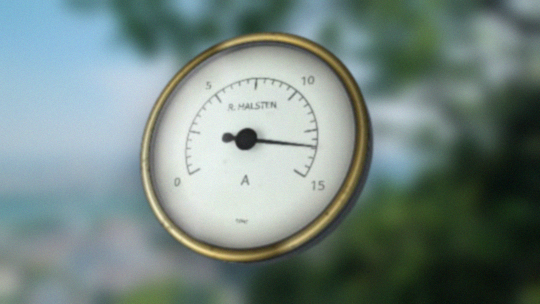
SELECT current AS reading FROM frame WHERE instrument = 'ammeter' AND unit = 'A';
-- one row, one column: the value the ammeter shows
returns 13.5 A
